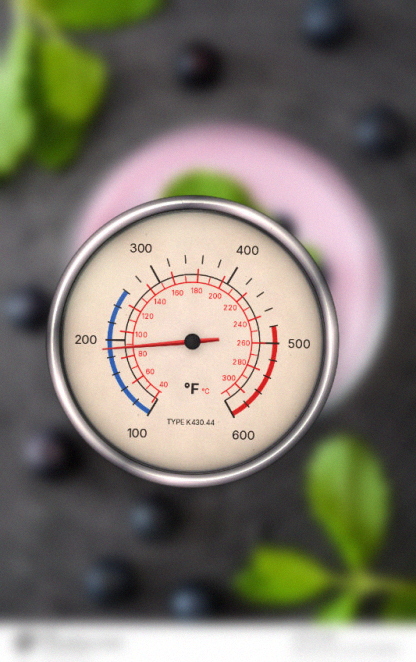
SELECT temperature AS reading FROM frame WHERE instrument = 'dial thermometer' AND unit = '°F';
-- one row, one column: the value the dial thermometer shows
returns 190 °F
